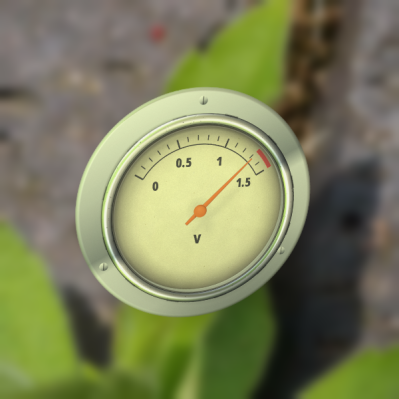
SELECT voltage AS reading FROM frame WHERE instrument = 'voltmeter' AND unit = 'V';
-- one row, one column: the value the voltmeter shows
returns 1.3 V
